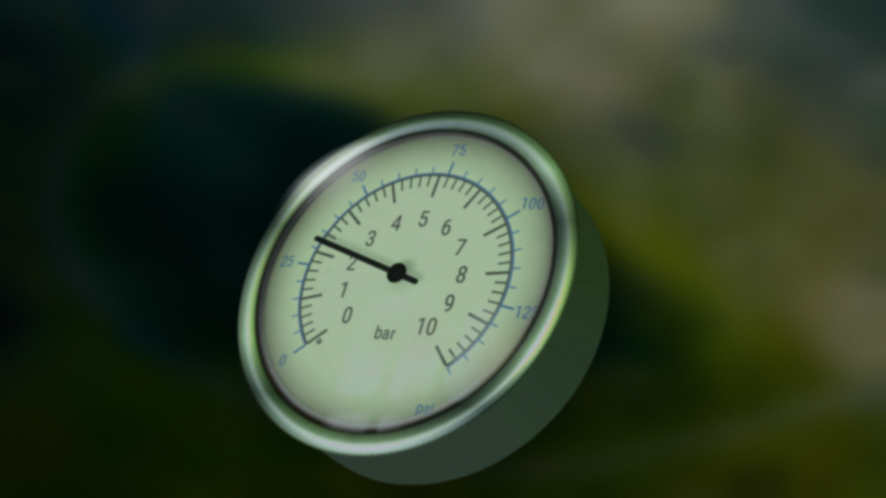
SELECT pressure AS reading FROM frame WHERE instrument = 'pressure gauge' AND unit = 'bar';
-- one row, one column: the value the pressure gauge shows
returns 2.2 bar
